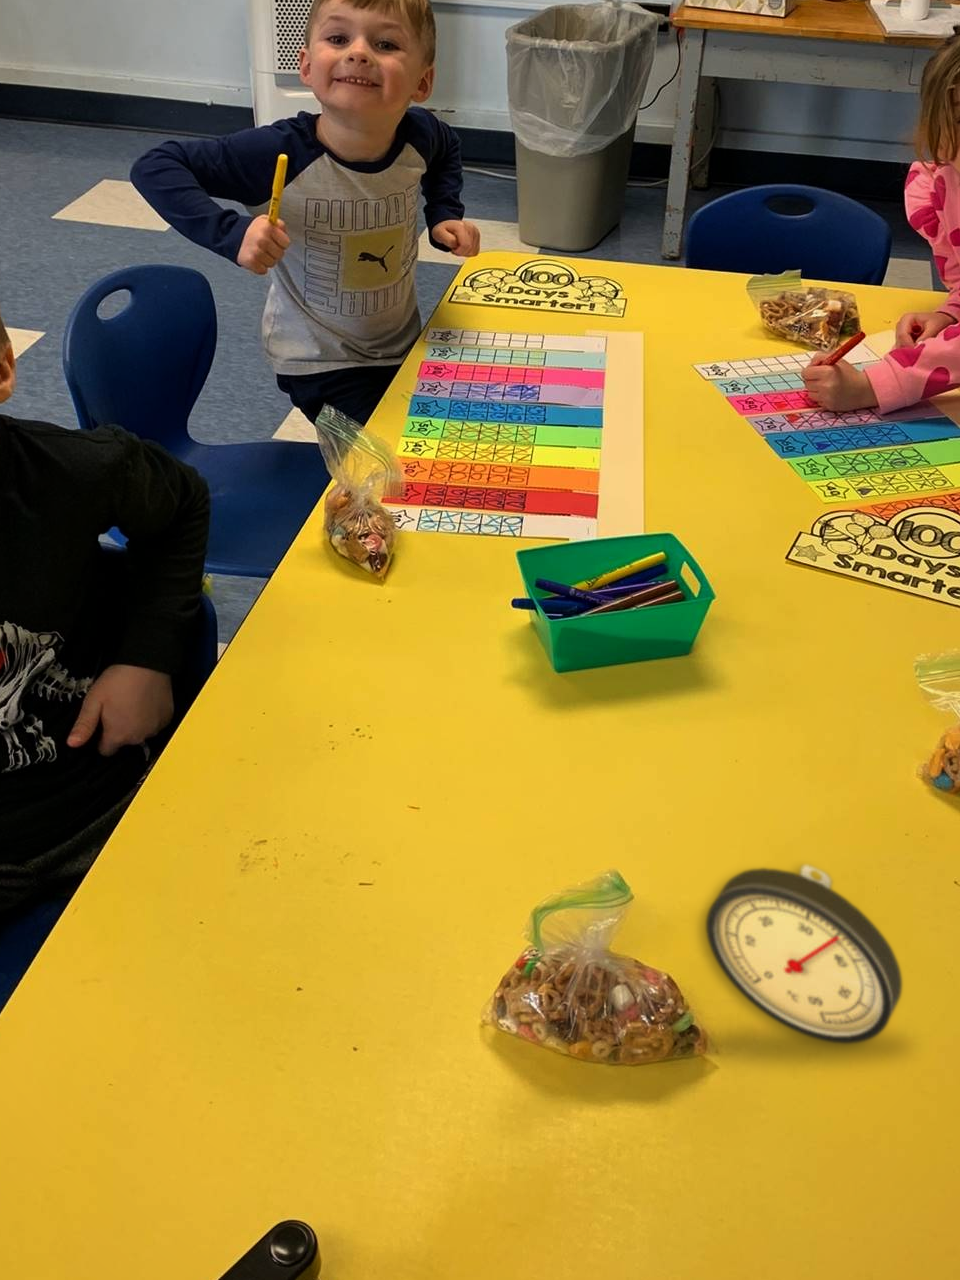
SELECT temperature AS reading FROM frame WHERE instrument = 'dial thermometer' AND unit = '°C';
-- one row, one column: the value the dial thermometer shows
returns 35 °C
